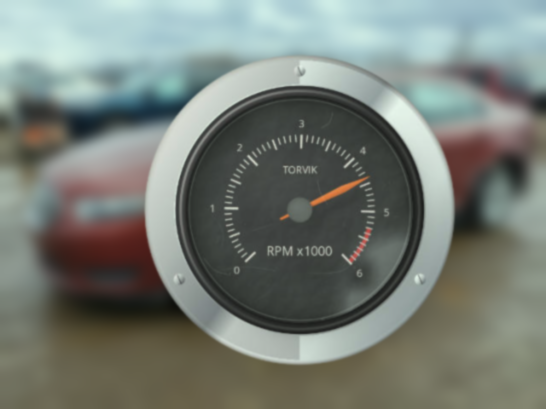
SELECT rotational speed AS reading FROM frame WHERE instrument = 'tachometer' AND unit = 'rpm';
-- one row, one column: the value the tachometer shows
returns 4400 rpm
